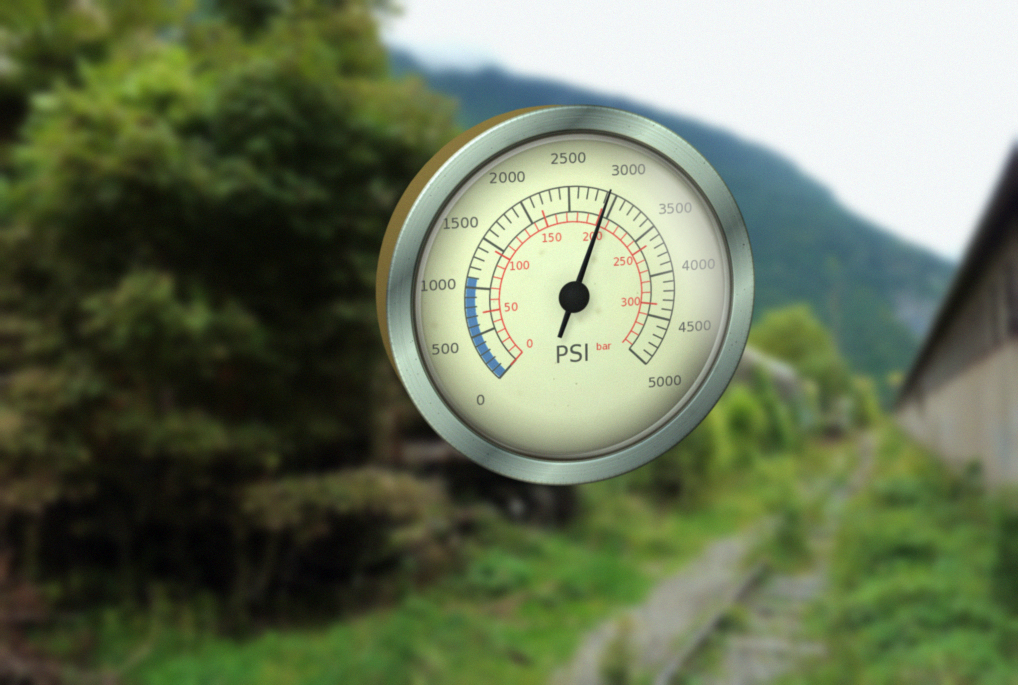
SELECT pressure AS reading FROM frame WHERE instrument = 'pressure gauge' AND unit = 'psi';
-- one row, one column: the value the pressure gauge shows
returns 2900 psi
